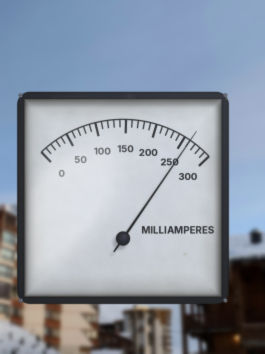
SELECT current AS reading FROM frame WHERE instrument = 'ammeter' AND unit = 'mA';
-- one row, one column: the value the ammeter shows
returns 260 mA
